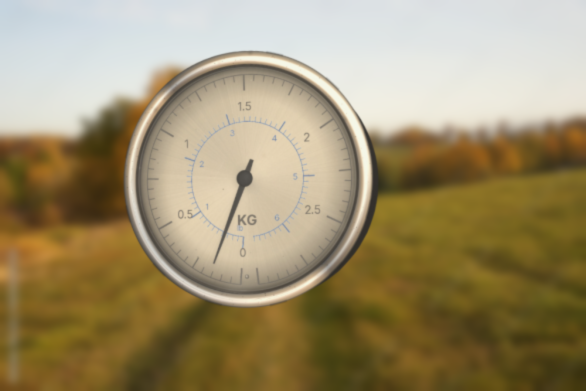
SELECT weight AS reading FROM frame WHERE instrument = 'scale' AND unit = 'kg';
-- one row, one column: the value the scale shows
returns 0.15 kg
